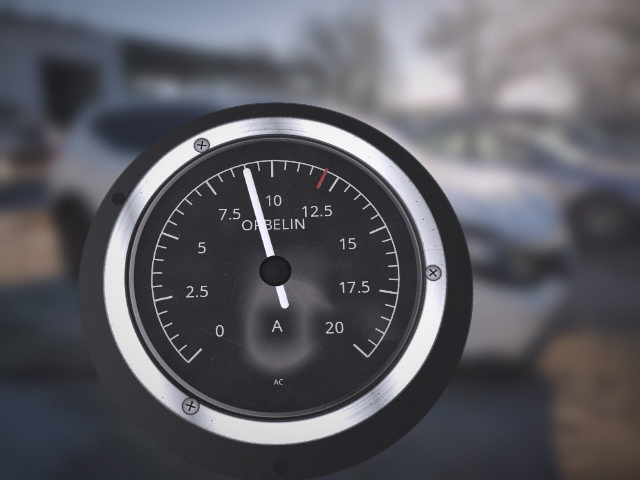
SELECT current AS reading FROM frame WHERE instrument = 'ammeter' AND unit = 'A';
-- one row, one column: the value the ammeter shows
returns 9 A
